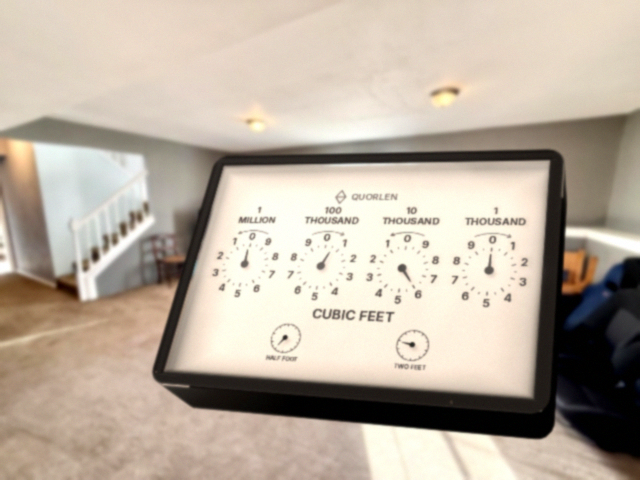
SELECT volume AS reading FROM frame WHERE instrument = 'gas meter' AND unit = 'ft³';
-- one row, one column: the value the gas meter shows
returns 6000 ft³
